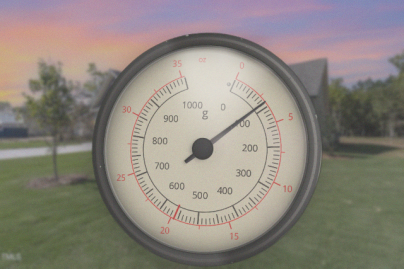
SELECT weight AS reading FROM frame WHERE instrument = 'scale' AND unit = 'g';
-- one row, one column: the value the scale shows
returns 90 g
